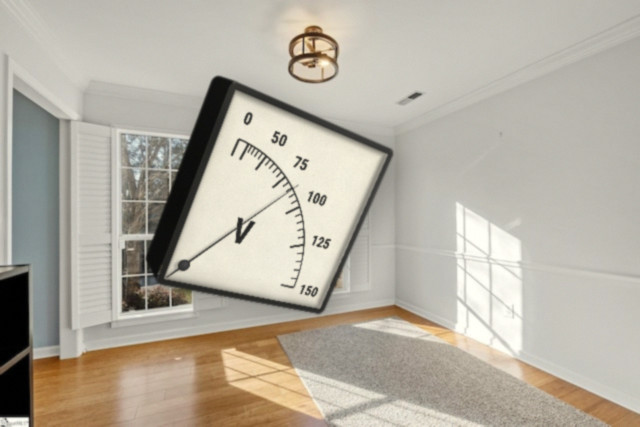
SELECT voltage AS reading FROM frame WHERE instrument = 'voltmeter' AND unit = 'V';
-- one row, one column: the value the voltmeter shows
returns 85 V
